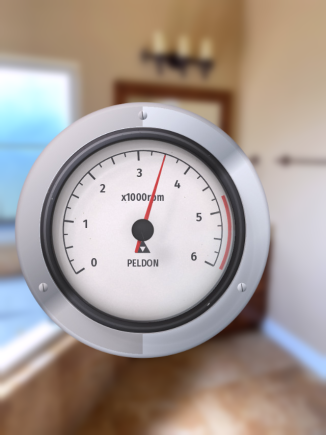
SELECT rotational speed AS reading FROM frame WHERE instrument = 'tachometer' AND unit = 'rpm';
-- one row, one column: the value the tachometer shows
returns 3500 rpm
